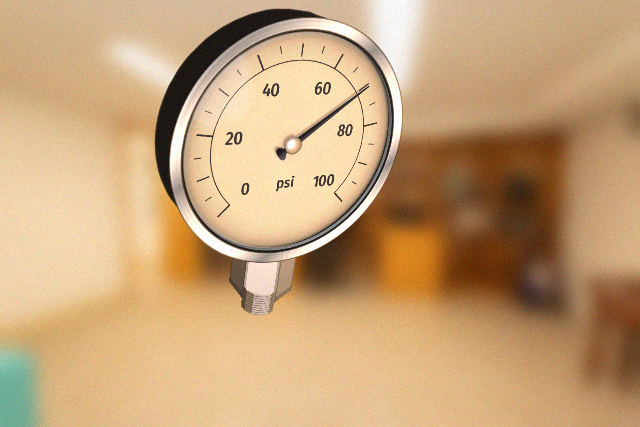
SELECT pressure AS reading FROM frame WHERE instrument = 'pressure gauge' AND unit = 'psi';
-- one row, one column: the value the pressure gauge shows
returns 70 psi
